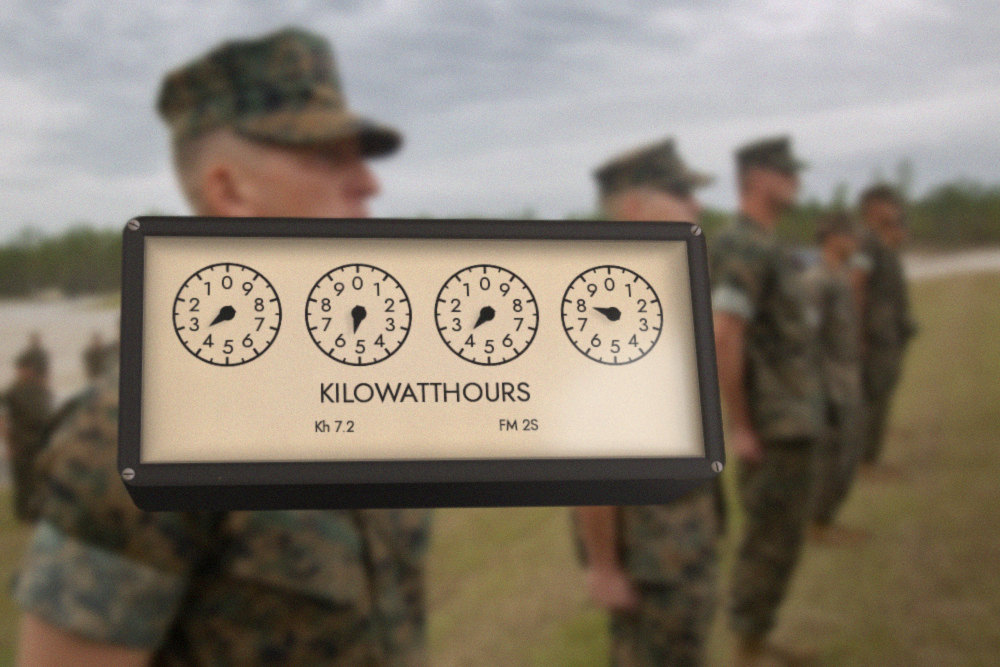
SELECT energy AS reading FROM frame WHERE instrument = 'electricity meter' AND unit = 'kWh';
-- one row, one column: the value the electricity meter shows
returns 3538 kWh
